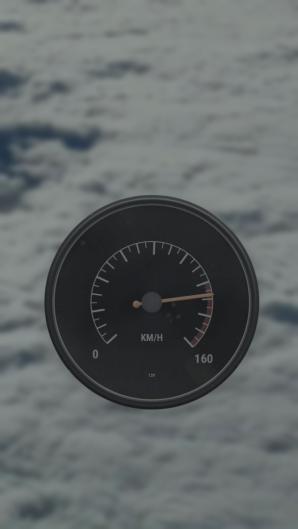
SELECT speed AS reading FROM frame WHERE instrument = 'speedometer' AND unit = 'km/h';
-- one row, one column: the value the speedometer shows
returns 127.5 km/h
